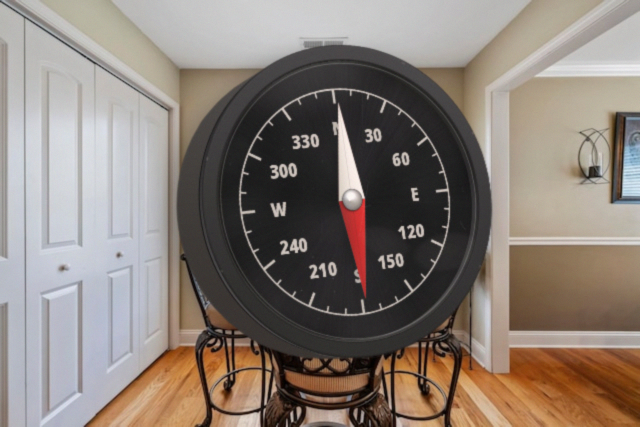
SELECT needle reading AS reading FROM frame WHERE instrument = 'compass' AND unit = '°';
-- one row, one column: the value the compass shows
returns 180 °
